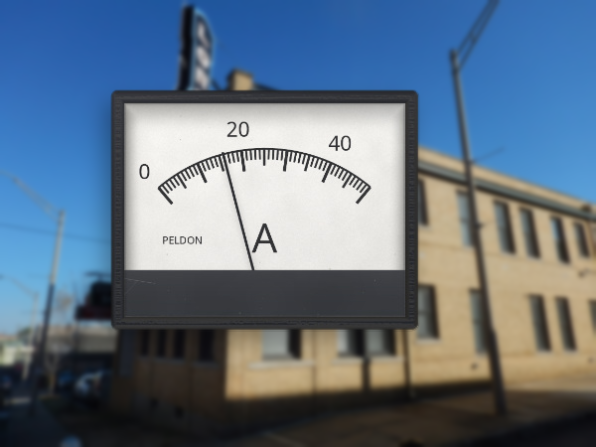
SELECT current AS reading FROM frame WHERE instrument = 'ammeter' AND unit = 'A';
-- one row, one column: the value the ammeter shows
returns 16 A
